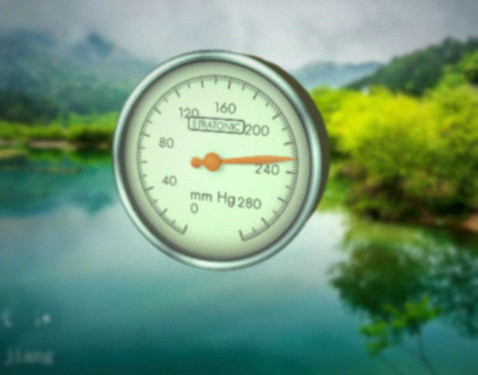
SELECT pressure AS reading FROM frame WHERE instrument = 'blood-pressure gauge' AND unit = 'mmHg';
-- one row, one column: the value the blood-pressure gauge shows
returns 230 mmHg
